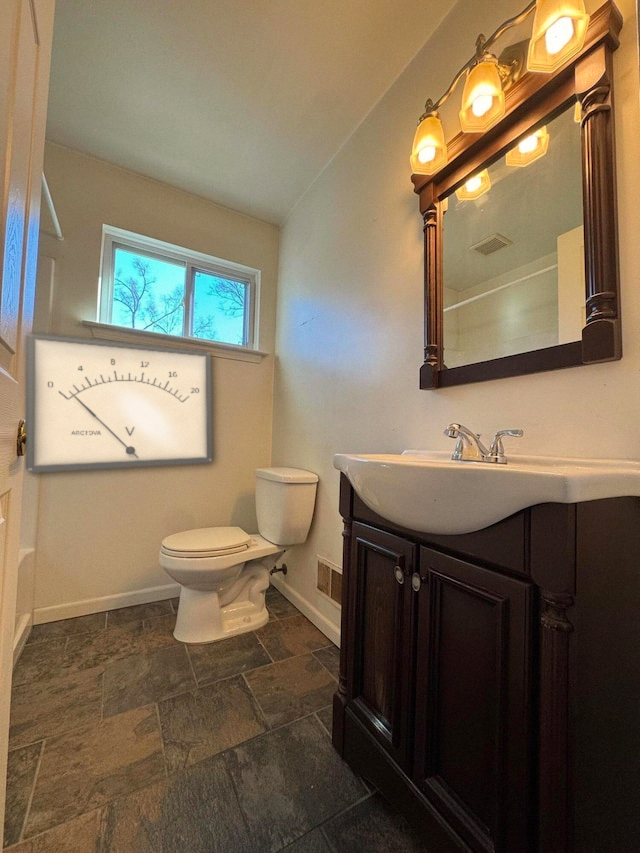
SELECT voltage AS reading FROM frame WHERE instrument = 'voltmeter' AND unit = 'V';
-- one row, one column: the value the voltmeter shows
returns 1 V
